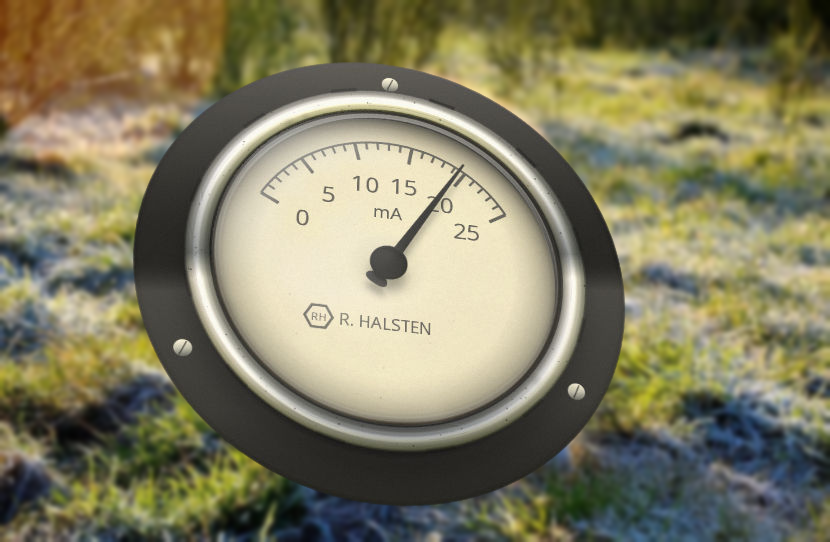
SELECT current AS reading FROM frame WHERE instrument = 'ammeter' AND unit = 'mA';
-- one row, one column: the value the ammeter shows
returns 19.5 mA
